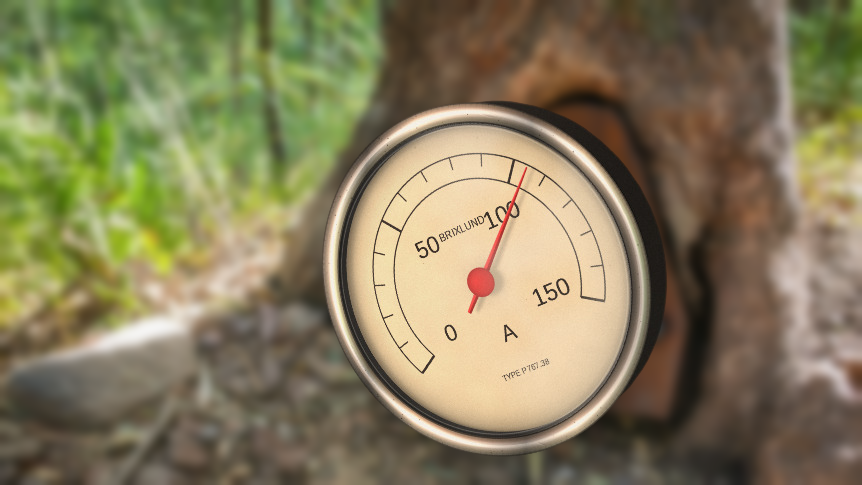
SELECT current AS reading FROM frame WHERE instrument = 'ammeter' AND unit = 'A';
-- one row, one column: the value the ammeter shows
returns 105 A
